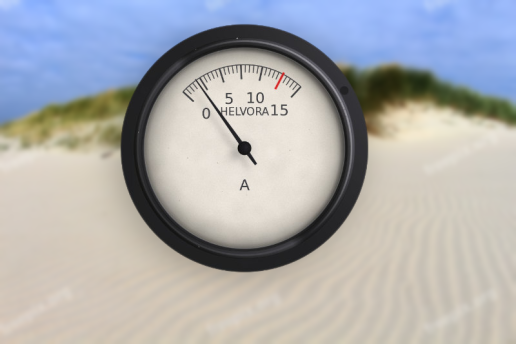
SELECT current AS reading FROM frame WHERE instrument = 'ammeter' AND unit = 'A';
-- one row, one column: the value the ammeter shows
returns 2 A
